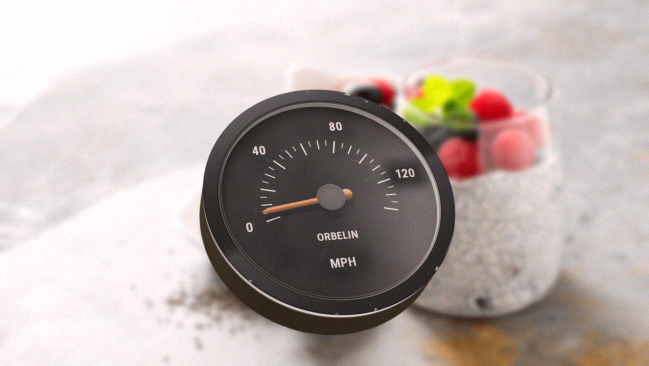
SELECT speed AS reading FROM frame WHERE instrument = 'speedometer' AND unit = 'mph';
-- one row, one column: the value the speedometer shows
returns 5 mph
